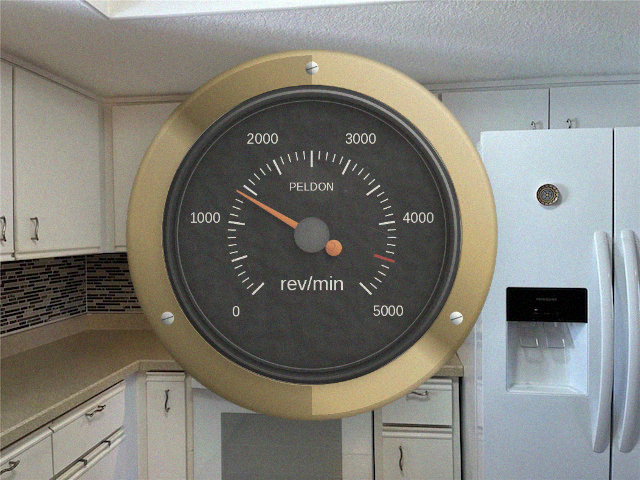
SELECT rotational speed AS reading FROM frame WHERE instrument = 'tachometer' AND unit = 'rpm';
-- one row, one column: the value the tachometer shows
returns 1400 rpm
